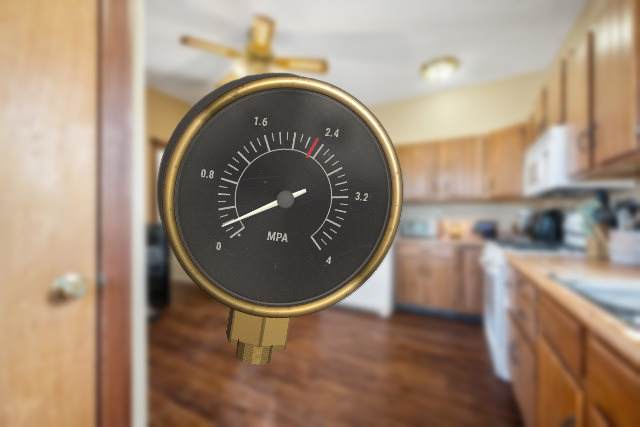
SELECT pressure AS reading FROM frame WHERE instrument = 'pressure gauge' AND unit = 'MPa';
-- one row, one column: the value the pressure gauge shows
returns 0.2 MPa
